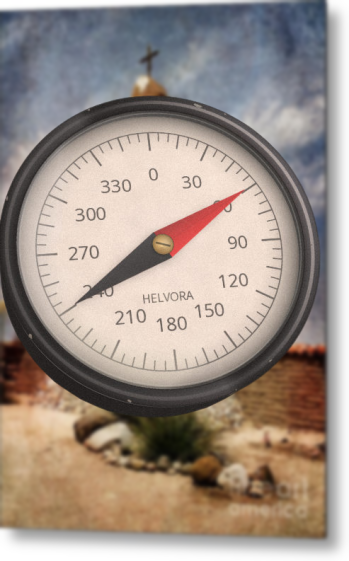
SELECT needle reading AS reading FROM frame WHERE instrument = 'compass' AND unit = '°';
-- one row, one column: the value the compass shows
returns 60 °
